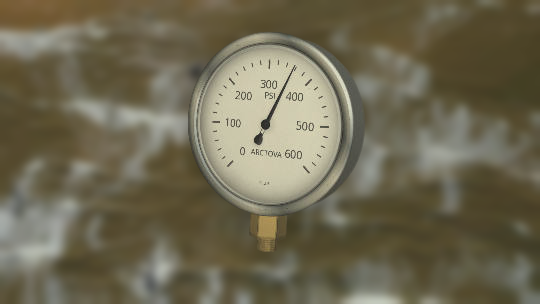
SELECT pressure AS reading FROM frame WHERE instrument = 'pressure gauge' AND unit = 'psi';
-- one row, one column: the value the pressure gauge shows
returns 360 psi
